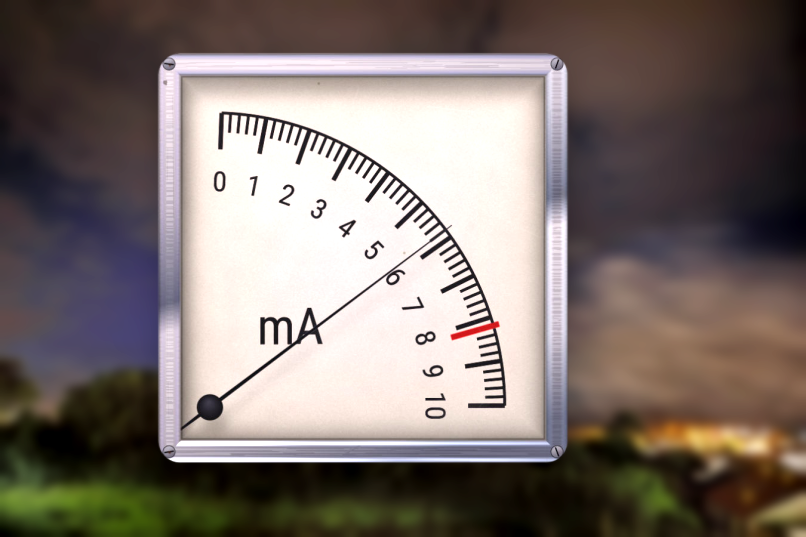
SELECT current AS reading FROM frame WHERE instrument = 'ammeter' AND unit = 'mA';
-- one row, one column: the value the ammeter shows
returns 5.8 mA
